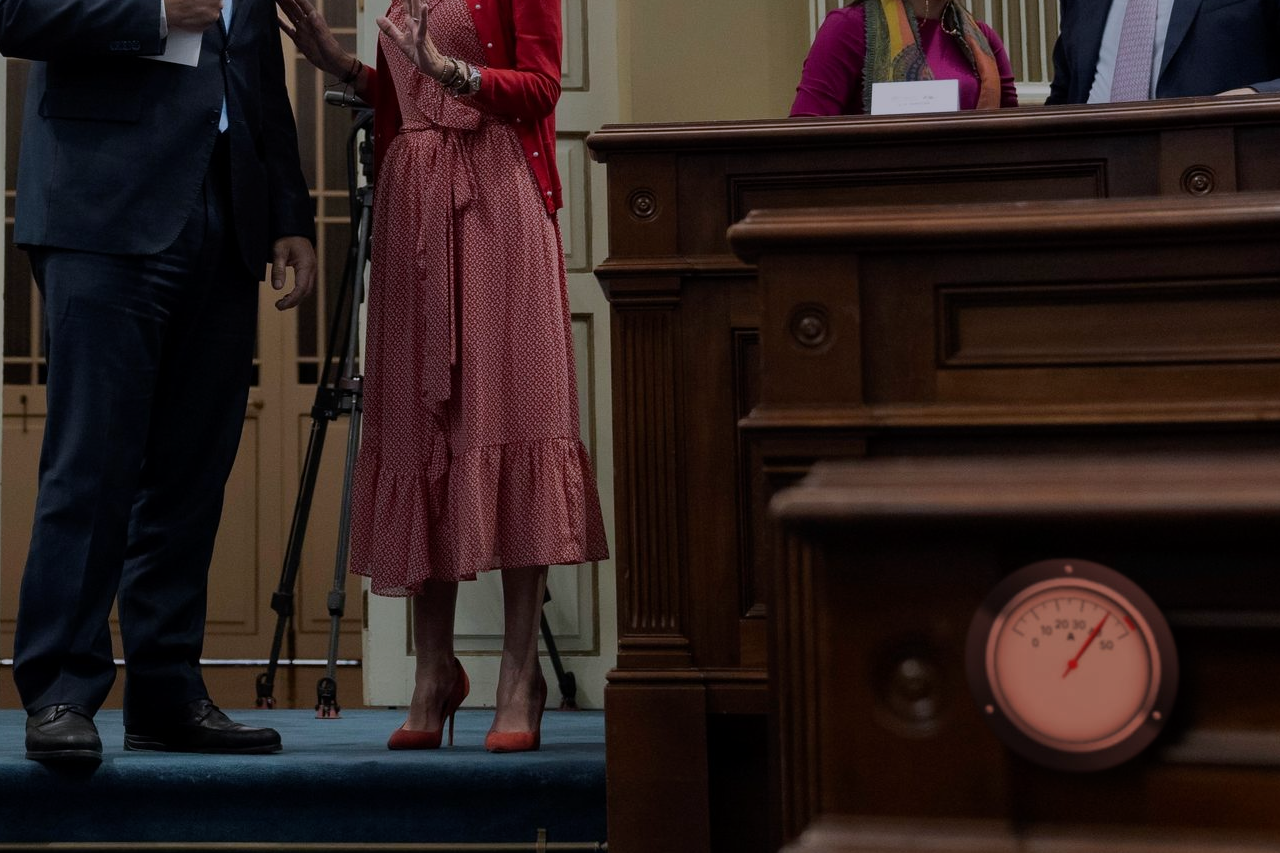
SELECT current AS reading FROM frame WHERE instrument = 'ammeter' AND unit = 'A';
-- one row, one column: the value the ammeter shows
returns 40 A
